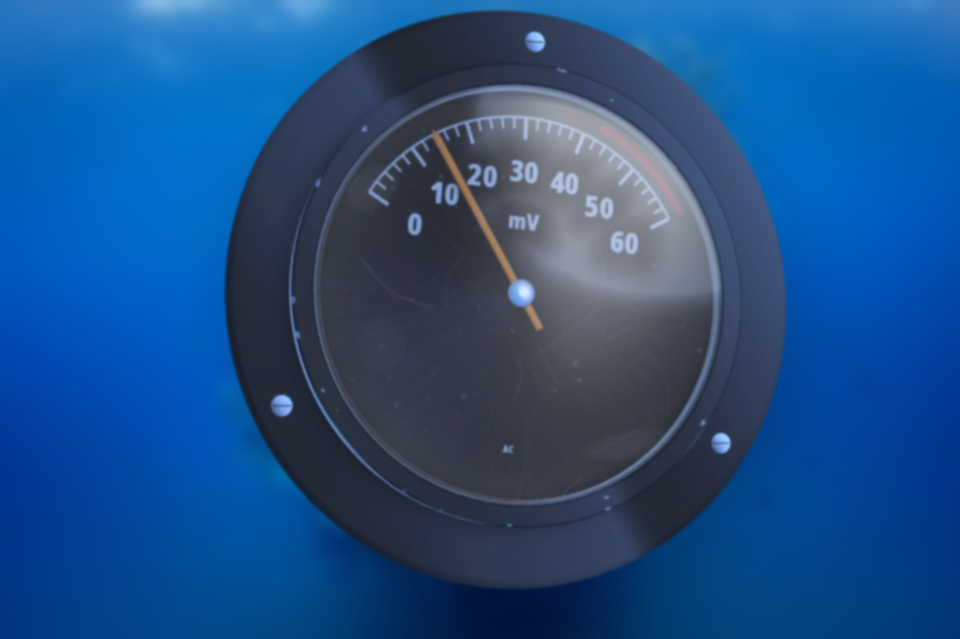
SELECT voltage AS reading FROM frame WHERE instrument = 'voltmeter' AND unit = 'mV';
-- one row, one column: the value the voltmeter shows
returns 14 mV
